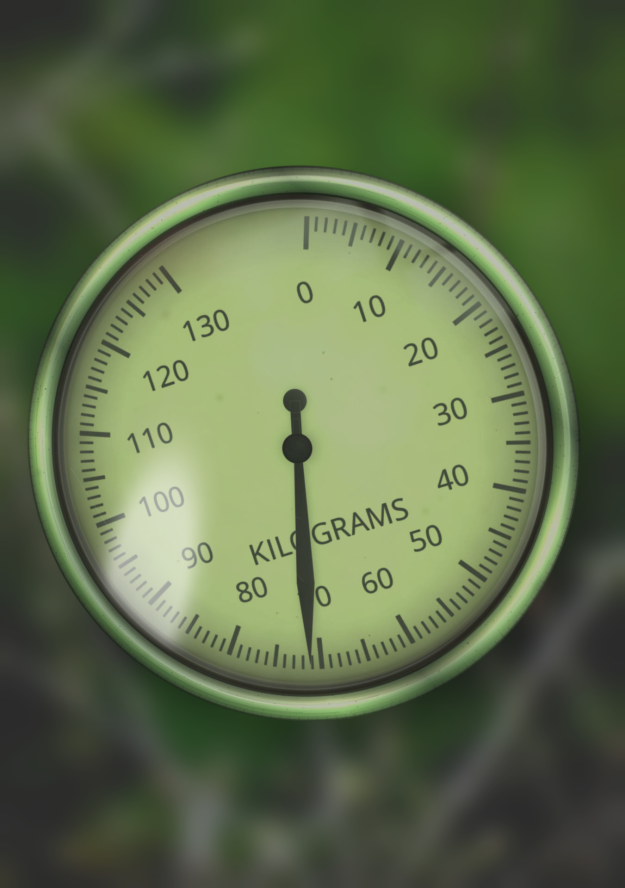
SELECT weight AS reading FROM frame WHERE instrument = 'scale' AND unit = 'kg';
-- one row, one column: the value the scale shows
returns 71 kg
